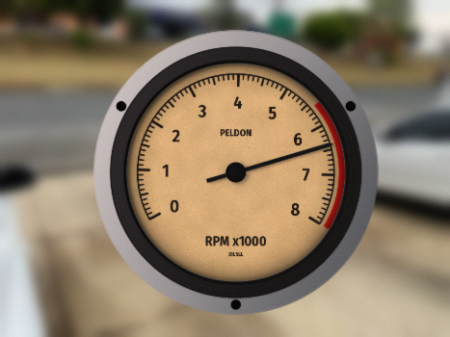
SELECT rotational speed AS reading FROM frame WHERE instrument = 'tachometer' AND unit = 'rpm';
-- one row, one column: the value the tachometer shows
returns 6400 rpm
